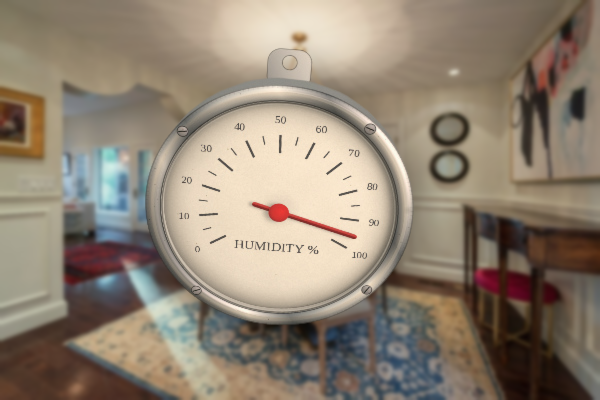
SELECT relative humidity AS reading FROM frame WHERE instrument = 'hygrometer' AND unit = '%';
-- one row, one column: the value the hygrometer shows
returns 95 %
